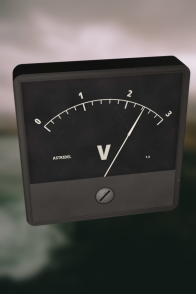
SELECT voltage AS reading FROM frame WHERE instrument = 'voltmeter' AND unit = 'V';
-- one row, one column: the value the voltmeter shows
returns 2.4 V
